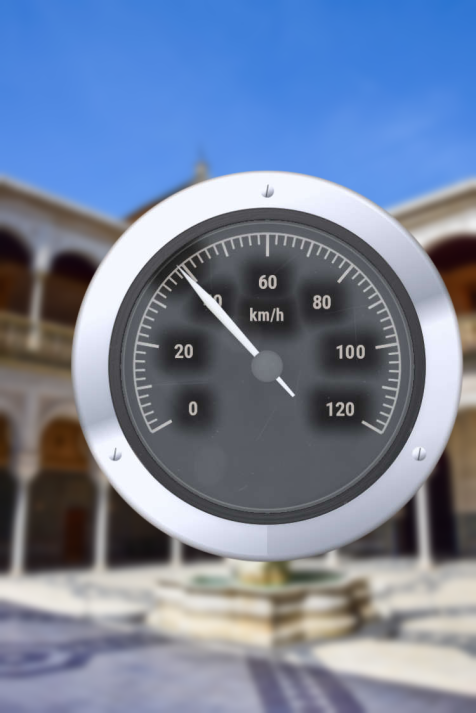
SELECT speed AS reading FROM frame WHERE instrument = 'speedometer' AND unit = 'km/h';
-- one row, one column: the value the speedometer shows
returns 39 km/h
